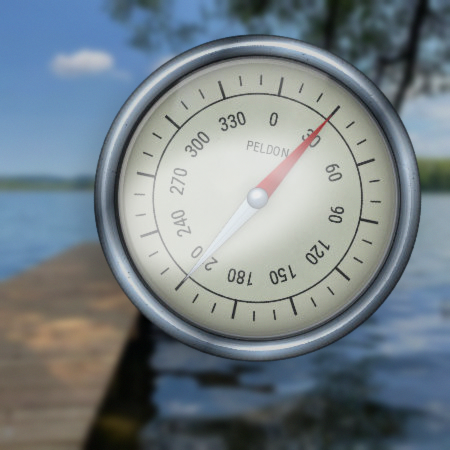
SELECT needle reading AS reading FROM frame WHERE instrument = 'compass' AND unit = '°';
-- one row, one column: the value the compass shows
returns 30 °
